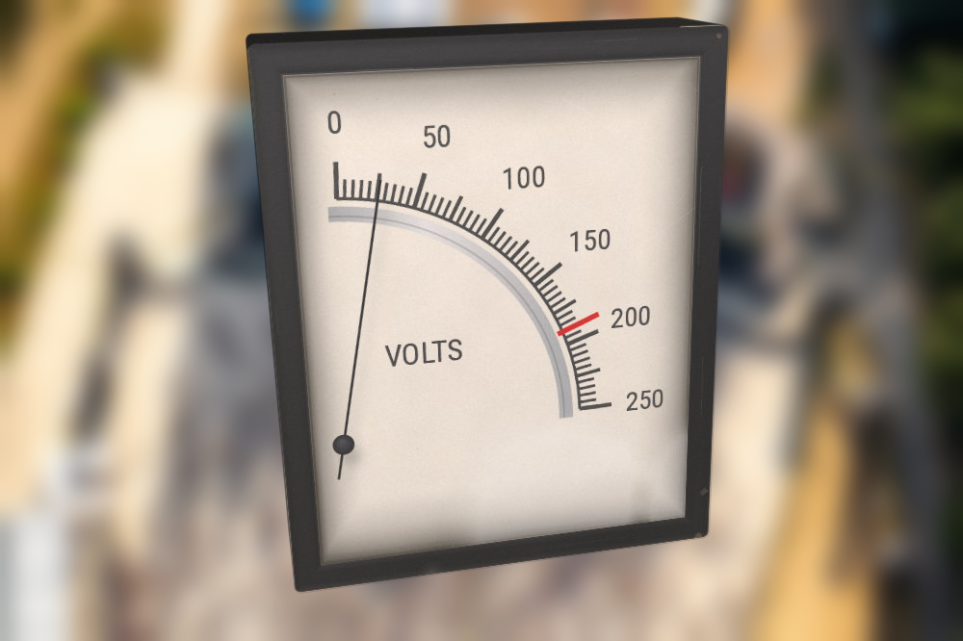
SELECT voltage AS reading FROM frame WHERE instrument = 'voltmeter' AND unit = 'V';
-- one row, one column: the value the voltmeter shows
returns 25 V
